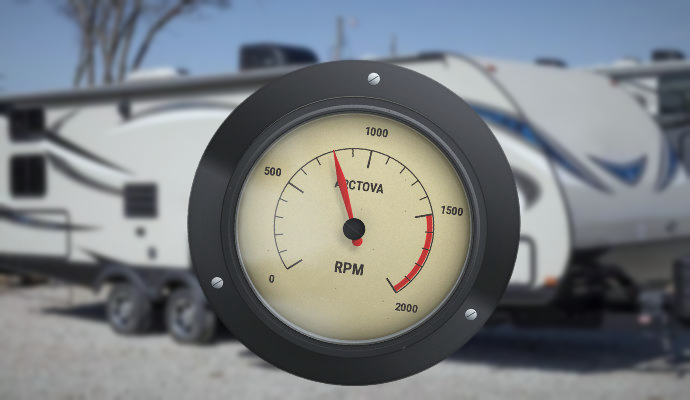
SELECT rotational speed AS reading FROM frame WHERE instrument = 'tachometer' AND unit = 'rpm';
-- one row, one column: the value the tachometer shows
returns 800 rpm
